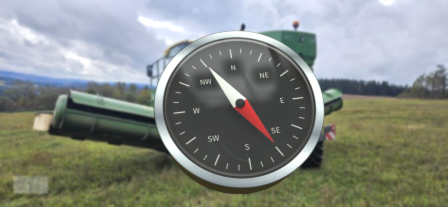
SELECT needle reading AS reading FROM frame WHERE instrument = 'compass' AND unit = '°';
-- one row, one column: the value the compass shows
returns 150 °
